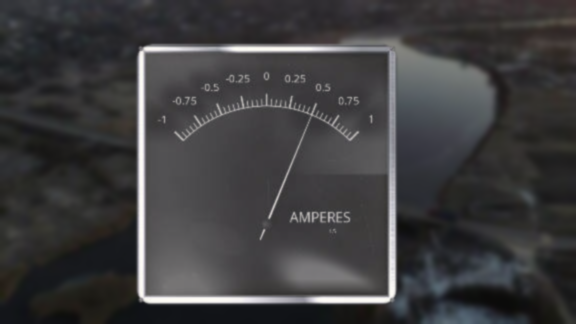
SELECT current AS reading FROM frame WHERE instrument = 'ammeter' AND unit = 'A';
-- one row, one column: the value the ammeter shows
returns 0.5 A
